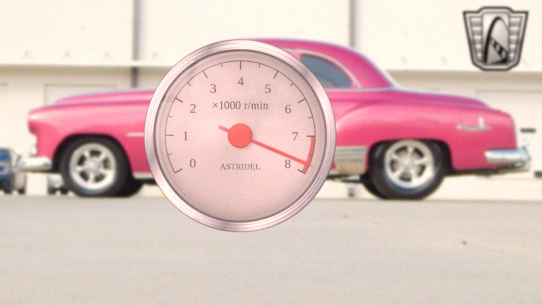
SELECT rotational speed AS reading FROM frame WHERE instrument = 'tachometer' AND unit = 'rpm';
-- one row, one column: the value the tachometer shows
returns 7750 rpm
